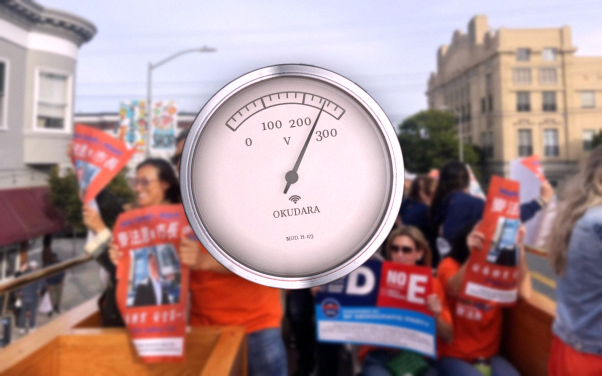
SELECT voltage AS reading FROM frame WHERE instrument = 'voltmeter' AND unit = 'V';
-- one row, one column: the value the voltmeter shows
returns 250 V
